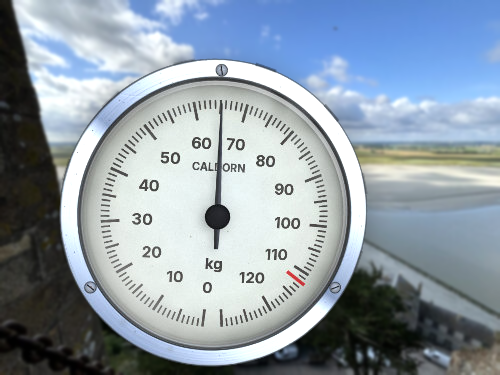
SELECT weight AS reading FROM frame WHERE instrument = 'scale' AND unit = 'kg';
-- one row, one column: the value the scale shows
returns 65 kg
